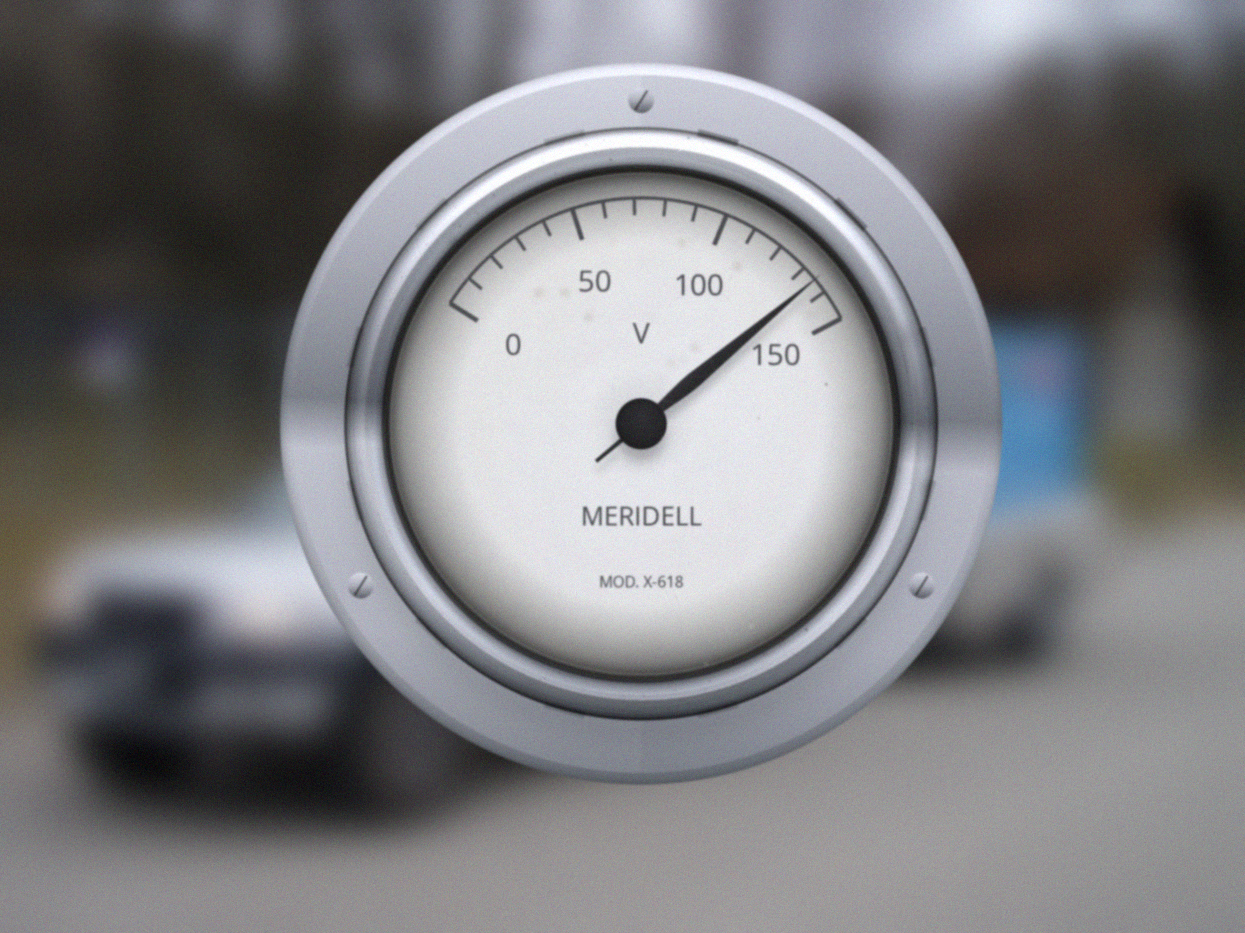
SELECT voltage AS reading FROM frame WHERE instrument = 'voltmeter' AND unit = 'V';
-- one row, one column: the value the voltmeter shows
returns 135 V
